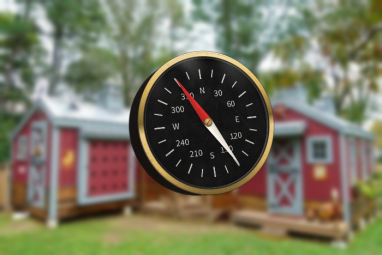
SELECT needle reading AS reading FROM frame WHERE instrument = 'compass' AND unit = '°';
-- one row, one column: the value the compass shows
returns 330 °
